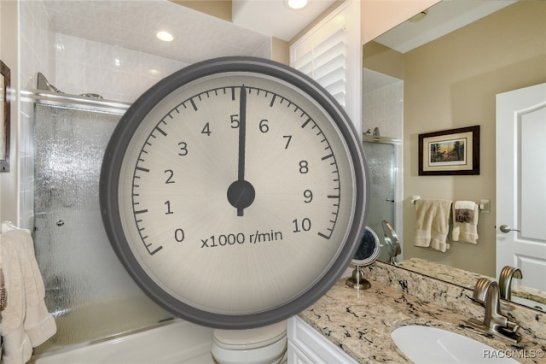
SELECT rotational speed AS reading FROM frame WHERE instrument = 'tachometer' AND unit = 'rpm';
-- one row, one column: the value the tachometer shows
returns 5200 rpm
